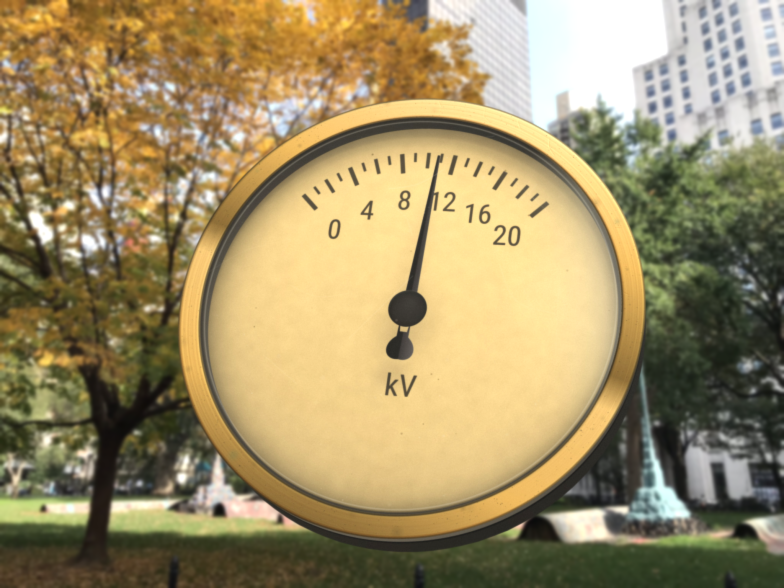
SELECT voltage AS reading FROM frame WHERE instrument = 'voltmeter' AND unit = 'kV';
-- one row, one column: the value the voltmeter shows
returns 11 kV
